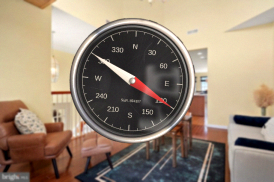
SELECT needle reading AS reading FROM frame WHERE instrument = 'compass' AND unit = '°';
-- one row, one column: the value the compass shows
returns 120 °
